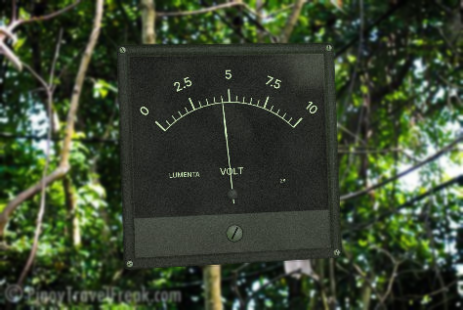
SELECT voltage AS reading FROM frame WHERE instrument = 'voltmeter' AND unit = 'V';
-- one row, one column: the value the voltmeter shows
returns 4.5 V
